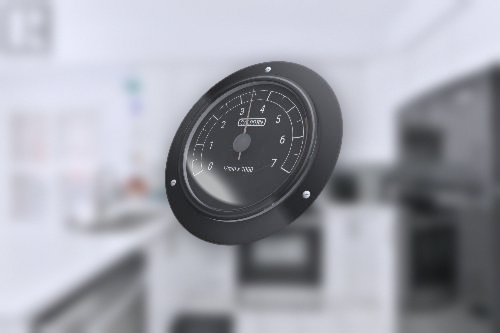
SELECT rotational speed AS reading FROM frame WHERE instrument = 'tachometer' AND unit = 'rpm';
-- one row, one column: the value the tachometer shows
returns 3500 rpm
